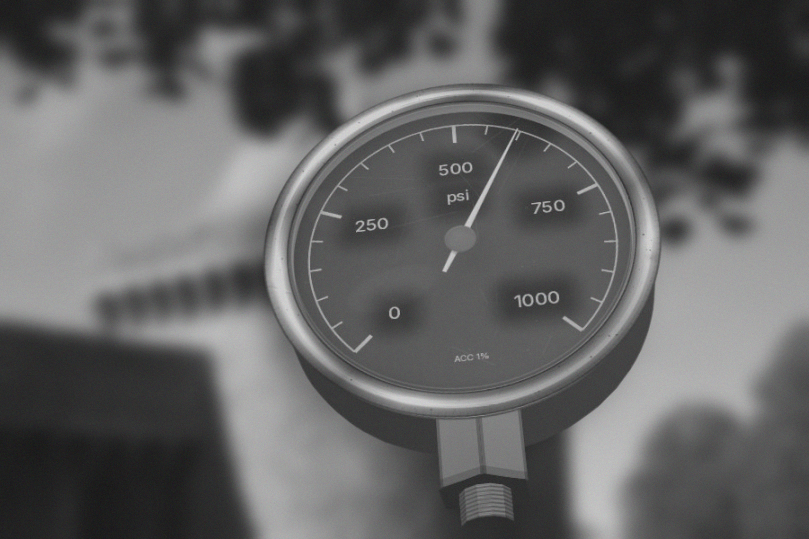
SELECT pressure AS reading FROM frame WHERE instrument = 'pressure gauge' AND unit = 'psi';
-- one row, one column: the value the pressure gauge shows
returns 600 psi
